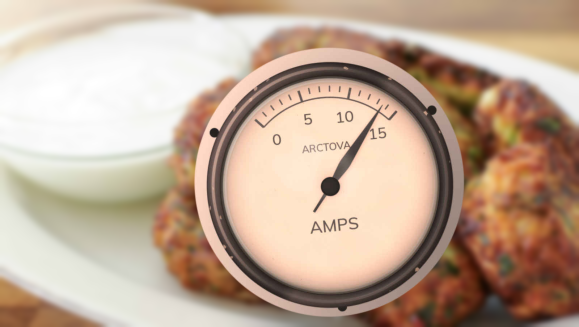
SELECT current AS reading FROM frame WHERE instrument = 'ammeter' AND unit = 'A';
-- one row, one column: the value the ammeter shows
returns 13.5 A
